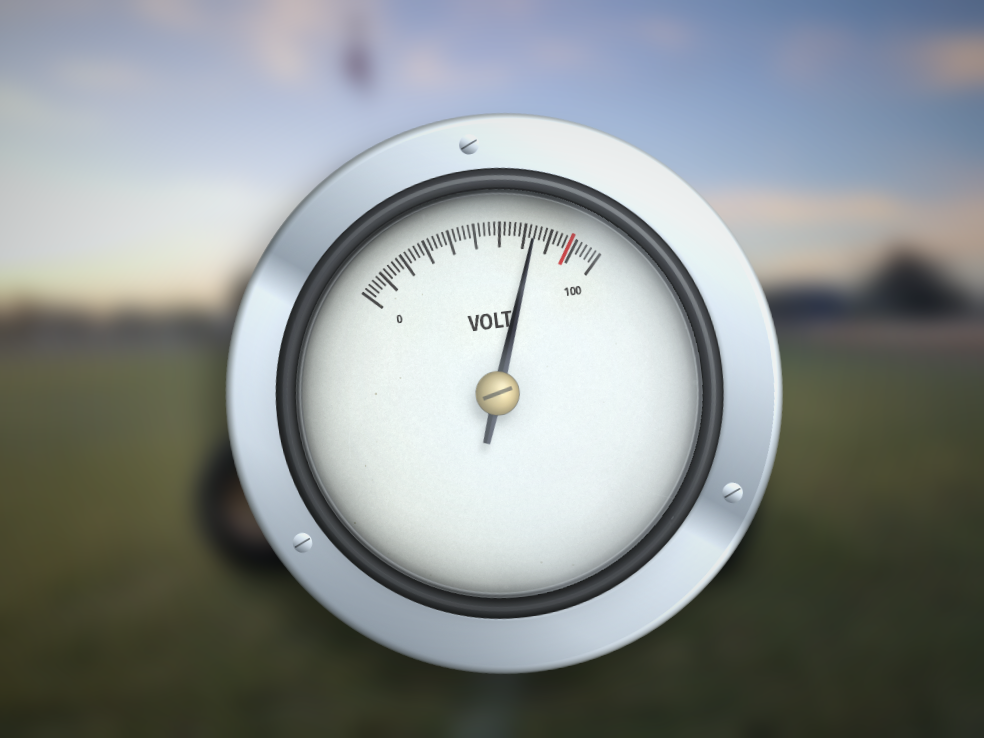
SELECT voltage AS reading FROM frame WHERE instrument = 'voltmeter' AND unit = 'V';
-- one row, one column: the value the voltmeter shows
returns 74 V
